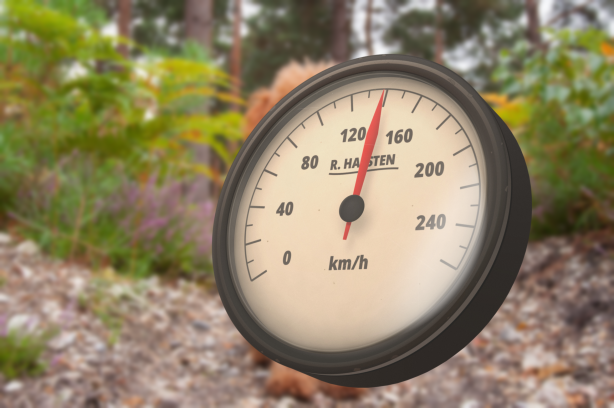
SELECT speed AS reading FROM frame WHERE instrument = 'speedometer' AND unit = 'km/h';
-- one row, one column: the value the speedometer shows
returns 140 km/h
